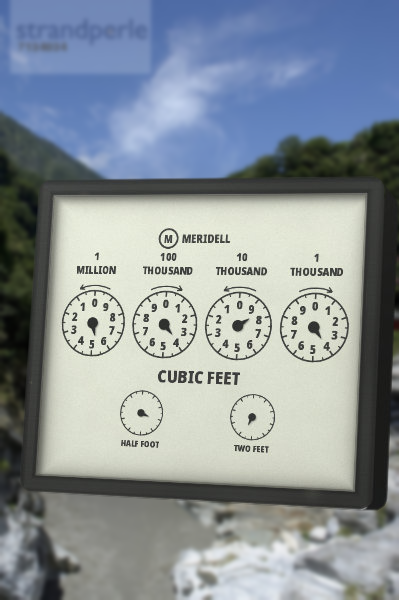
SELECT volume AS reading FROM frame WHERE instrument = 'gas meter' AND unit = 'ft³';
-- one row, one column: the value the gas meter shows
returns 538400 ft³
